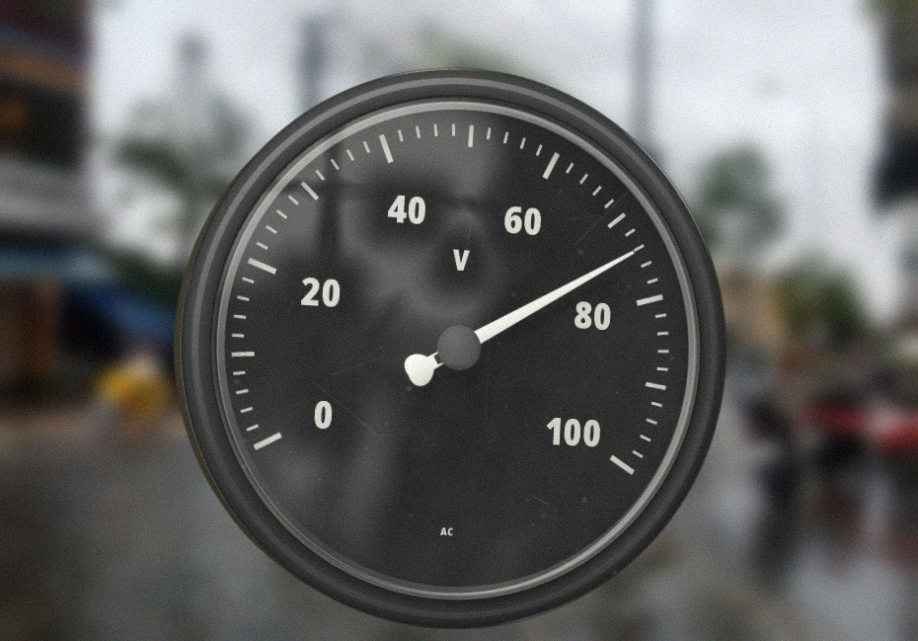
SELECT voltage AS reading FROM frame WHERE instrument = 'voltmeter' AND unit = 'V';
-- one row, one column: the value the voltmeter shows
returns 74 V
